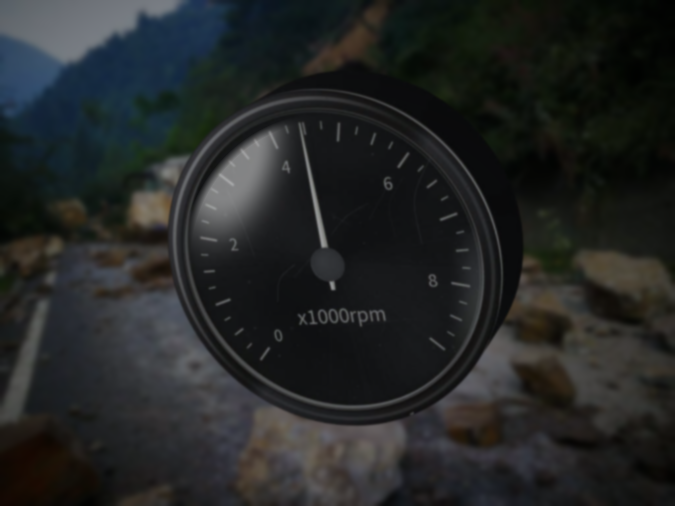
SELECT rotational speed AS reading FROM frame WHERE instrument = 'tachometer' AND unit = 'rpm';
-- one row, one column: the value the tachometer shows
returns 4500 rpm
